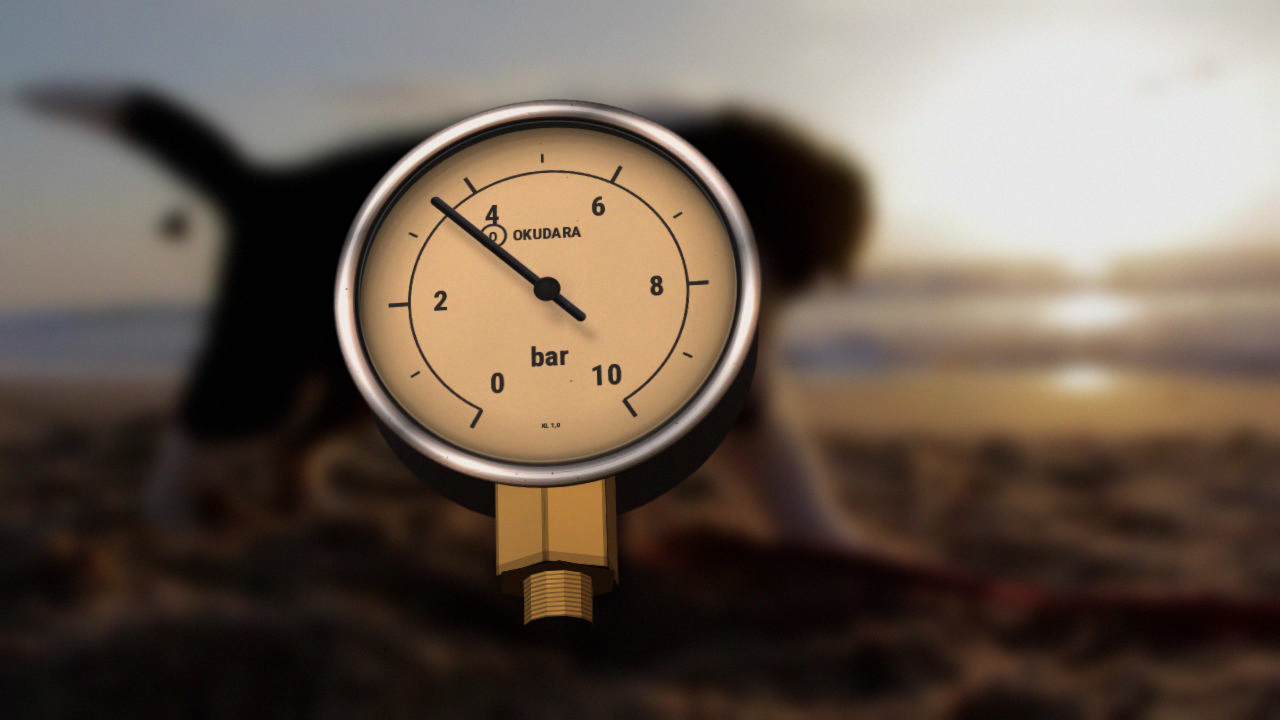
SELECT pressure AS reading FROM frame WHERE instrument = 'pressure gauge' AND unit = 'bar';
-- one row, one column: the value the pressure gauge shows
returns 3.5 bar
